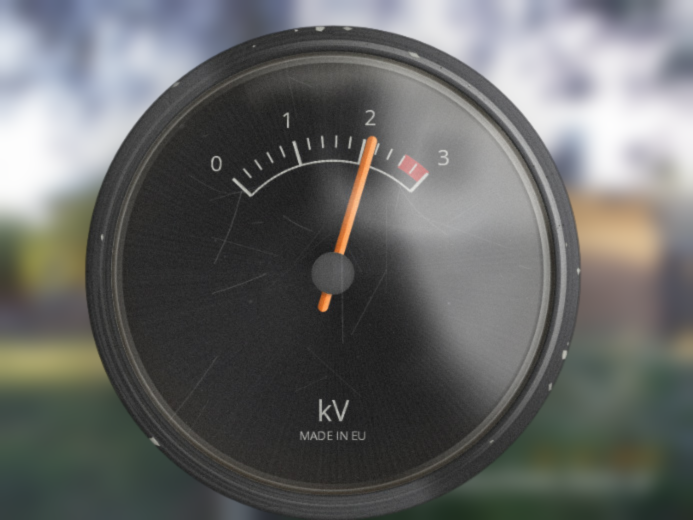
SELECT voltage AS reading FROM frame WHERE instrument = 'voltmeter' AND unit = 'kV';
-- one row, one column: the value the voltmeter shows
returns 2.1 kV
